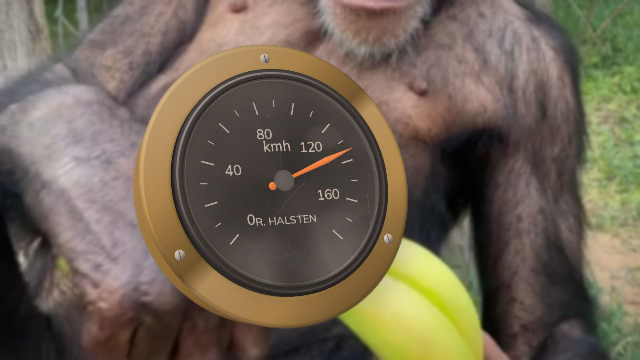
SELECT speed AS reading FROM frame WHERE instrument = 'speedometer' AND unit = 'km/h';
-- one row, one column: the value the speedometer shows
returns 135 km/h
